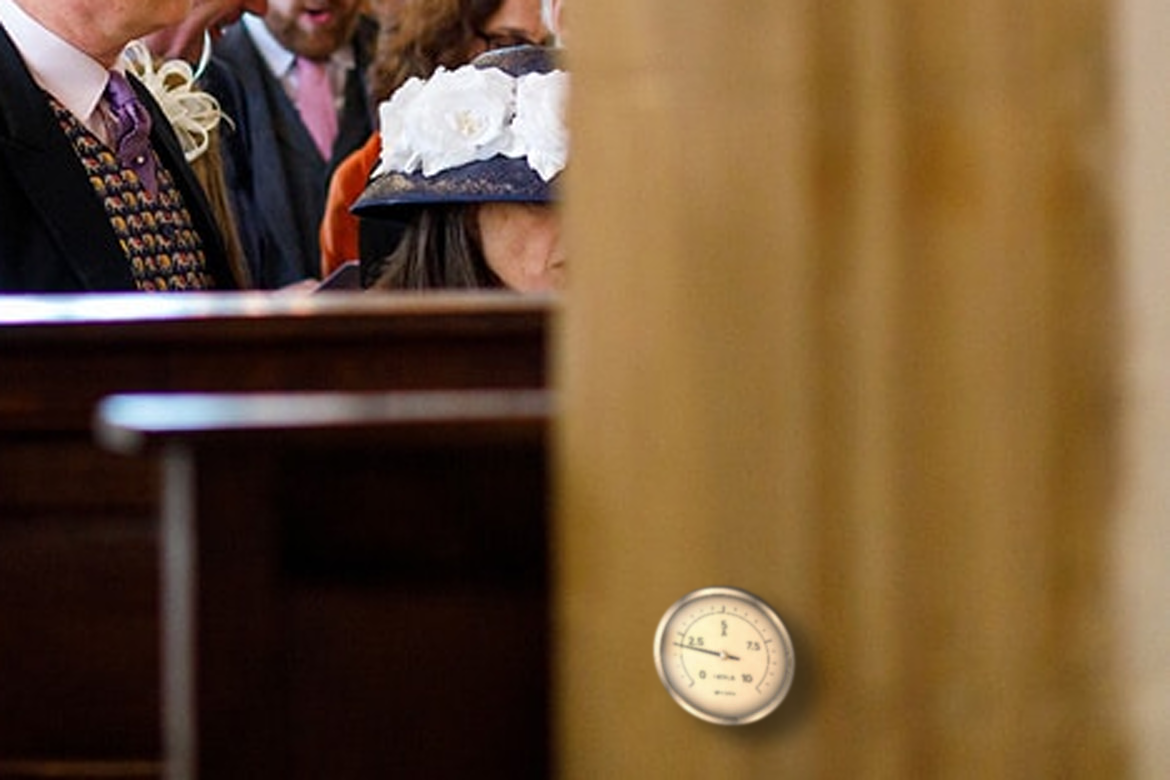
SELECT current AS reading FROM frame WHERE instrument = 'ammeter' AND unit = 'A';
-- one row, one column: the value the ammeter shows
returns 2 A
